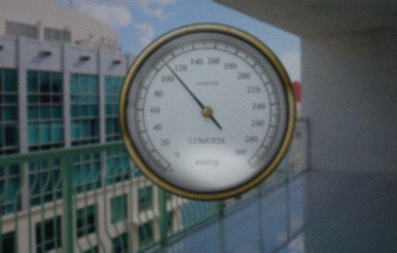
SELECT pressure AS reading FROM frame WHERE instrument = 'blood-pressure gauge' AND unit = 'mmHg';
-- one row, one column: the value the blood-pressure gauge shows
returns 110 mmHg
